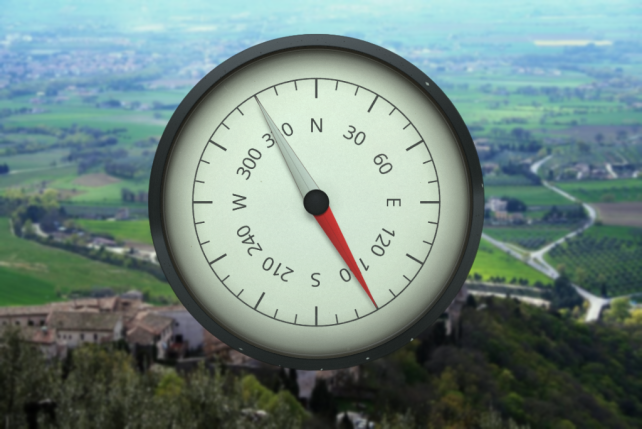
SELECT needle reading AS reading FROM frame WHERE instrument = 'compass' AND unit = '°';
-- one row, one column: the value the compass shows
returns 150 °
